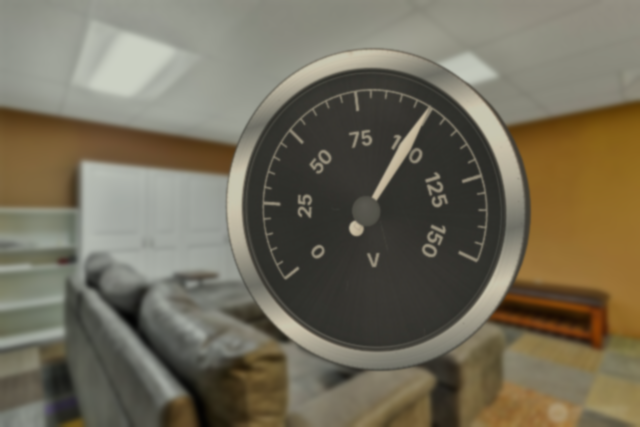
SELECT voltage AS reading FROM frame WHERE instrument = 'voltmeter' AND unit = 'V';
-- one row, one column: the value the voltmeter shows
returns 100 V
